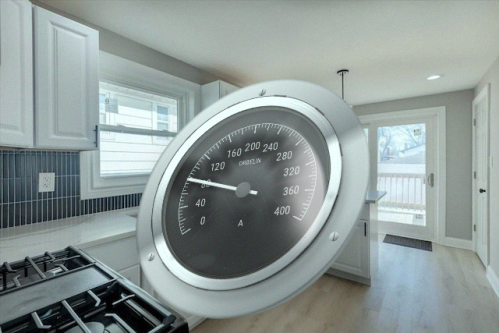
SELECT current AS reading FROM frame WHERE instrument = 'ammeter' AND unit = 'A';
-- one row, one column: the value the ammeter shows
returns 80 A
